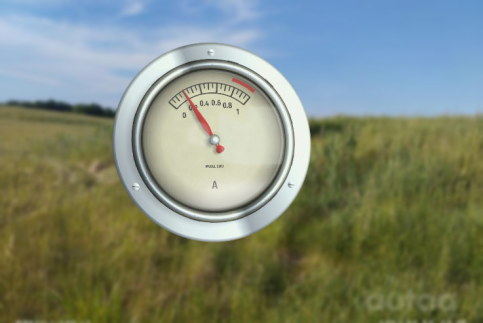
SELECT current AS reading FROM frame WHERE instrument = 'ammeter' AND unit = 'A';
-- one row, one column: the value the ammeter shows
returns 0.2 A
